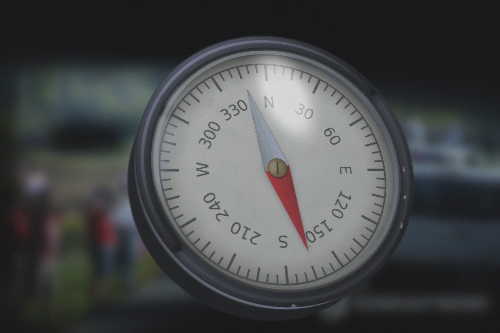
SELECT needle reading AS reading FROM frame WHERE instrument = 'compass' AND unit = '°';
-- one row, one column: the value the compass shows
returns 165 °
